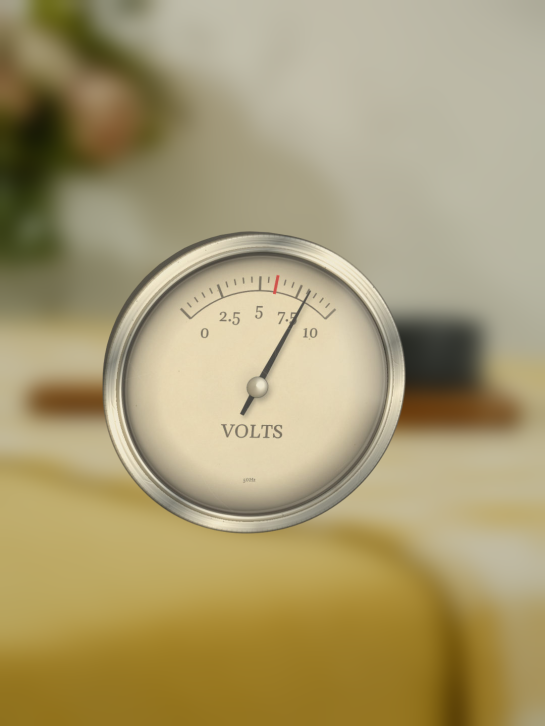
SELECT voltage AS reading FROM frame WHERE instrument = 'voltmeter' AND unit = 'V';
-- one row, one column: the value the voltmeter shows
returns 8 V
